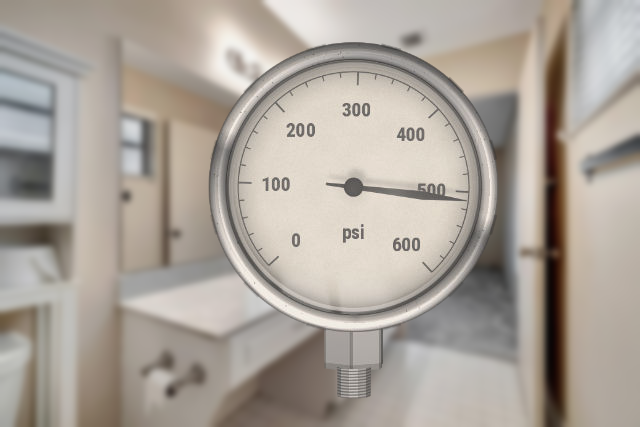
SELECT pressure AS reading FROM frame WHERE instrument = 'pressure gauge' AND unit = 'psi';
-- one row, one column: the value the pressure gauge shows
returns 510 psi
